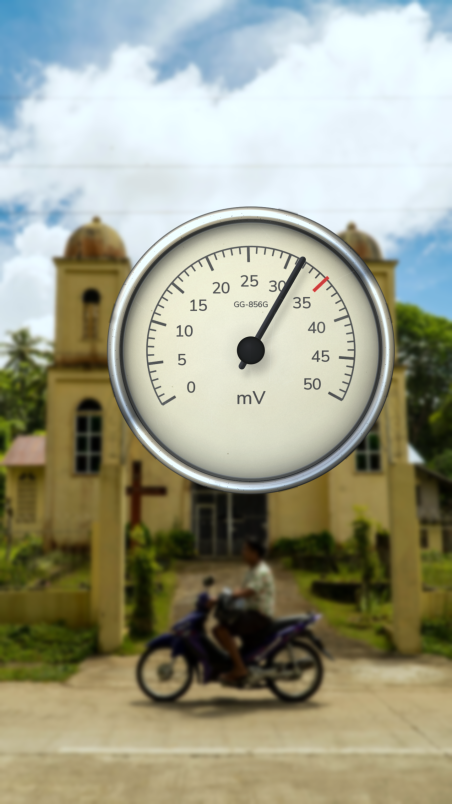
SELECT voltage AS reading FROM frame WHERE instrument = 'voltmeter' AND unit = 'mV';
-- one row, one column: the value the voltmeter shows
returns 31.5 mV
